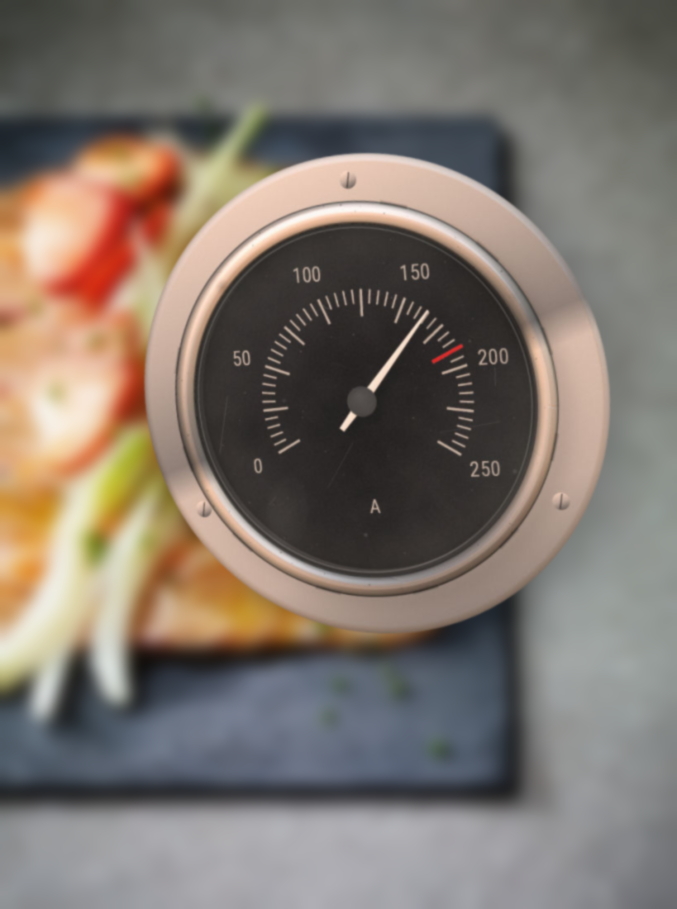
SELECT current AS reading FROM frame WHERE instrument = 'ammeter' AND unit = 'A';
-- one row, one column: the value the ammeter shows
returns 165 A
